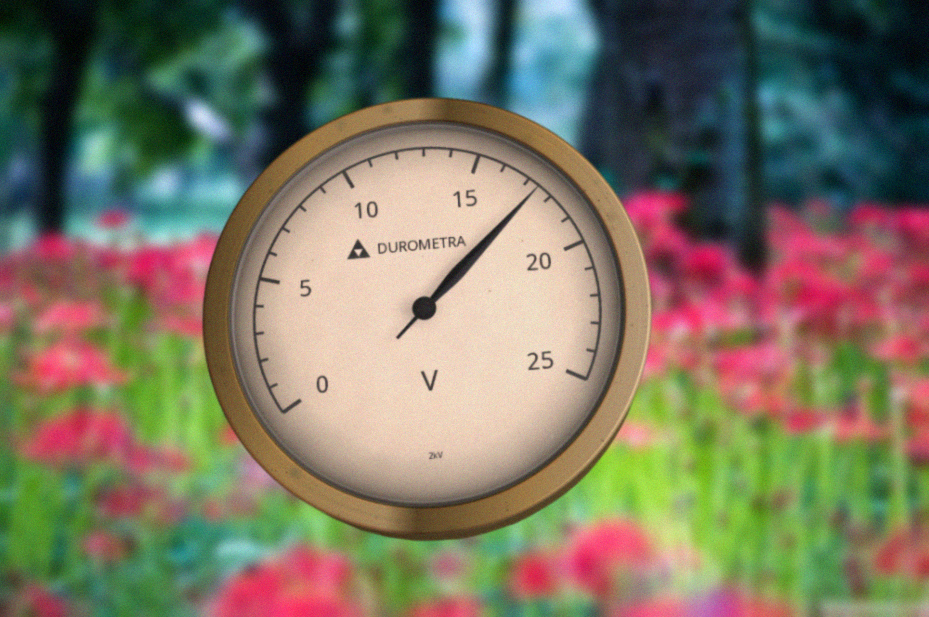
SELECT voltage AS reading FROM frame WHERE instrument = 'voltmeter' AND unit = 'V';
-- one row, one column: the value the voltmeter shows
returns 17.5 V
